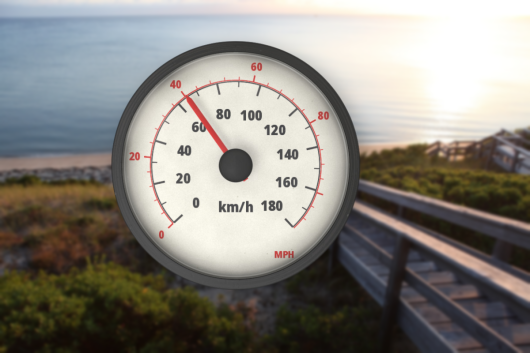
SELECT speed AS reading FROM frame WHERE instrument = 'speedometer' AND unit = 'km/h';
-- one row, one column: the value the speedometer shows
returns 65 km/h
